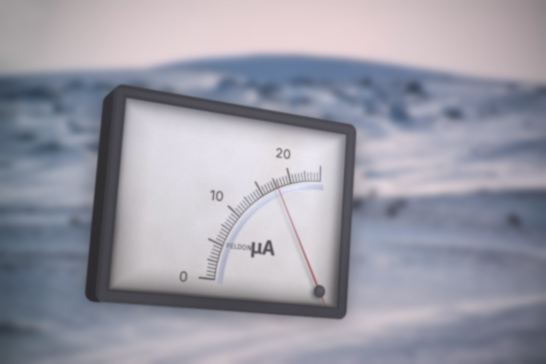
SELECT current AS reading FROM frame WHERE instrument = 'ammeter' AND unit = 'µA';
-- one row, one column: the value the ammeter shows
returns 17.5 µA
